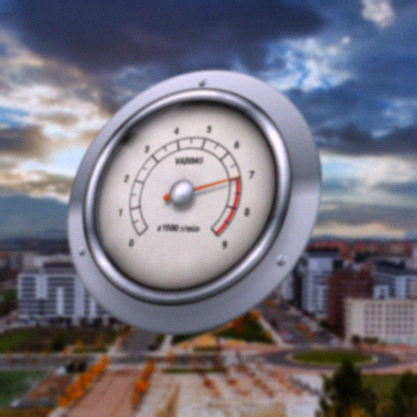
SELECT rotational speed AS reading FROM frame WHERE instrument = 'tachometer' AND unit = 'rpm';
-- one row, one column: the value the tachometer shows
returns 7000 rpm
